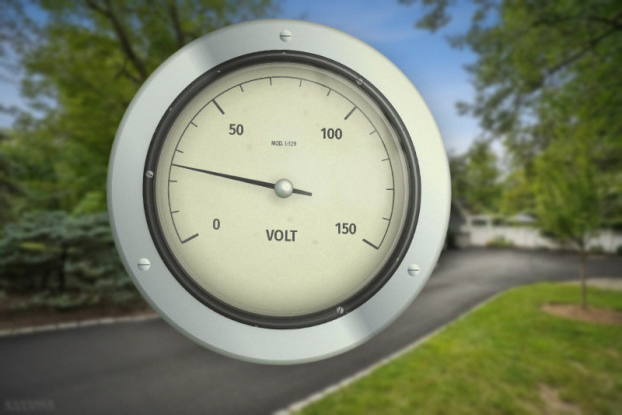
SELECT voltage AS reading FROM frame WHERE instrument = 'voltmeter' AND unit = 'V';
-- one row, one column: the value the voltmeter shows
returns 25 V
